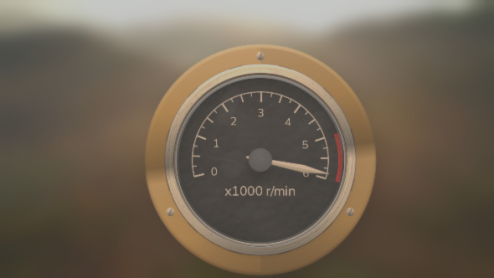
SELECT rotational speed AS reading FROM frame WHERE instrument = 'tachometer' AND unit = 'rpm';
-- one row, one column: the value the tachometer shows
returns 5875 rpm
